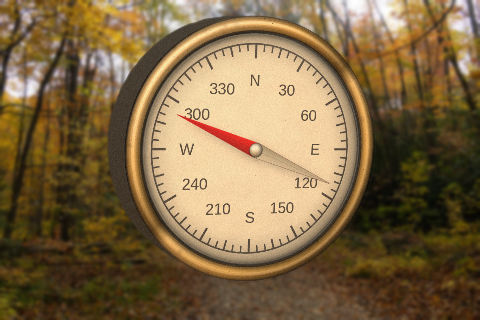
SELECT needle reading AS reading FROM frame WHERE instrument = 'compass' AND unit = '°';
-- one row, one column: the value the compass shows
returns 292.5 °
